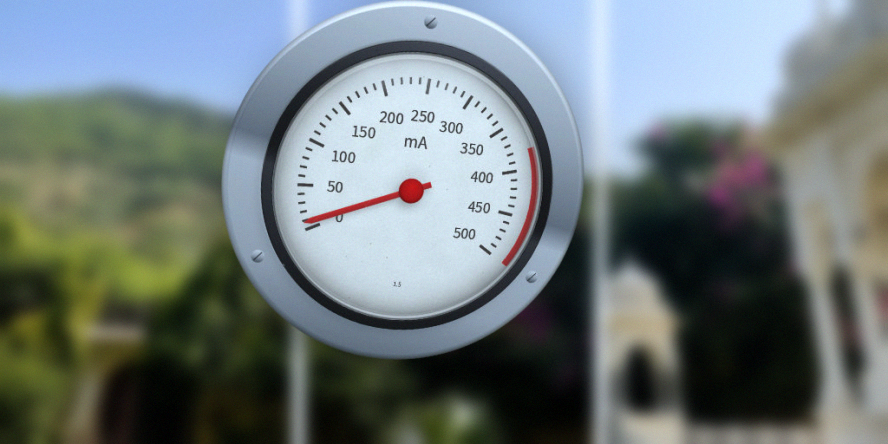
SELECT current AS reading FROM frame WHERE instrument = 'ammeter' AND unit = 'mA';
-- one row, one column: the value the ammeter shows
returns 10 mA
